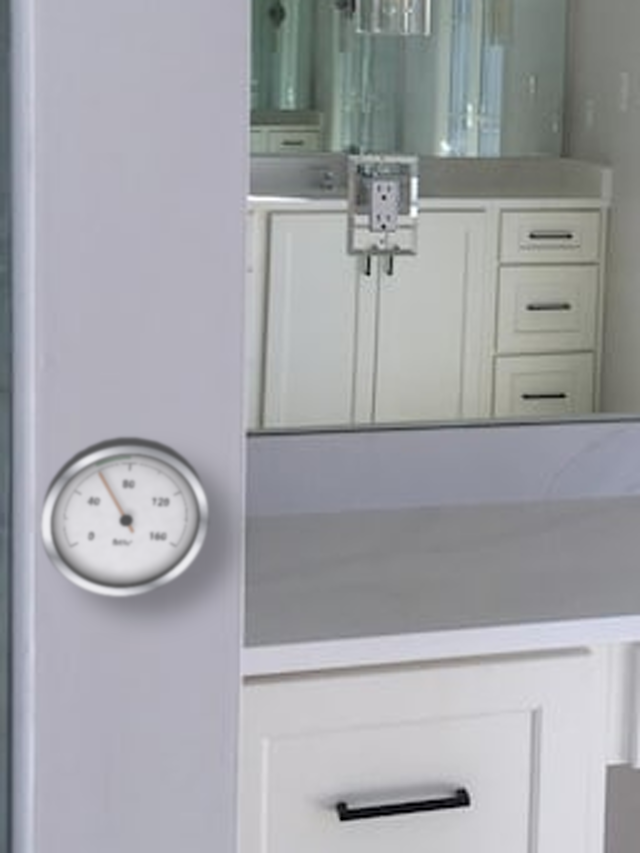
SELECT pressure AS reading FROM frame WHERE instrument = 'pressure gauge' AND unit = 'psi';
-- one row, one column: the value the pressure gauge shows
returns 60 psi
